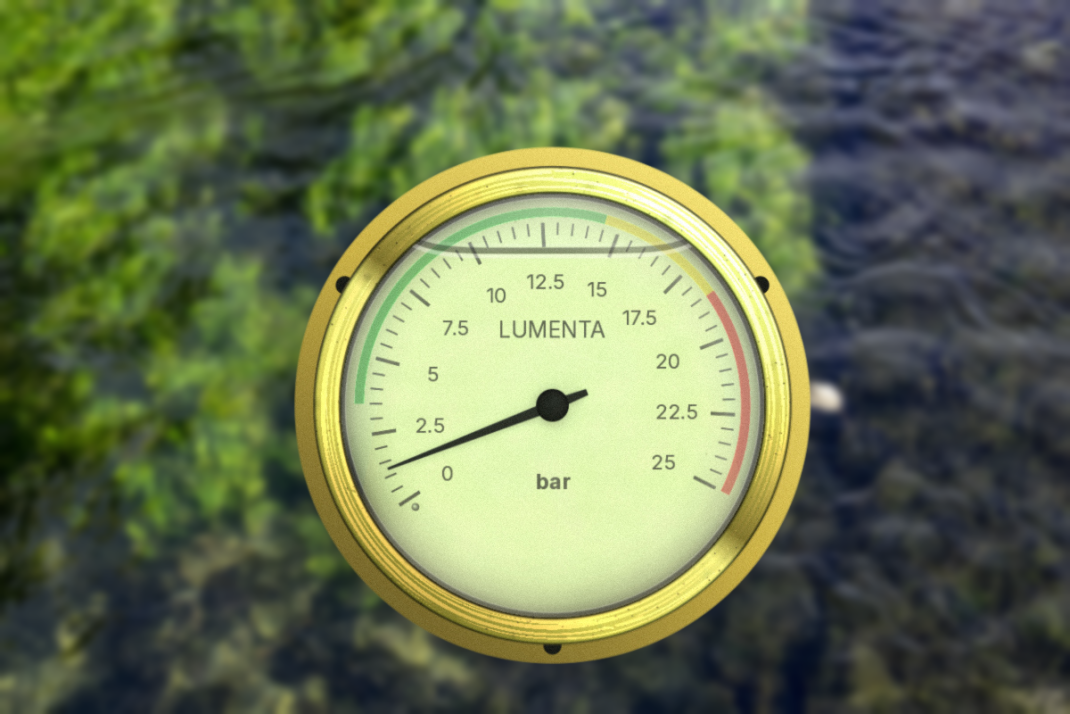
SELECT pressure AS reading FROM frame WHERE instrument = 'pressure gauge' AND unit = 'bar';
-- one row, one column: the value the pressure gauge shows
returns 1.25 bar
